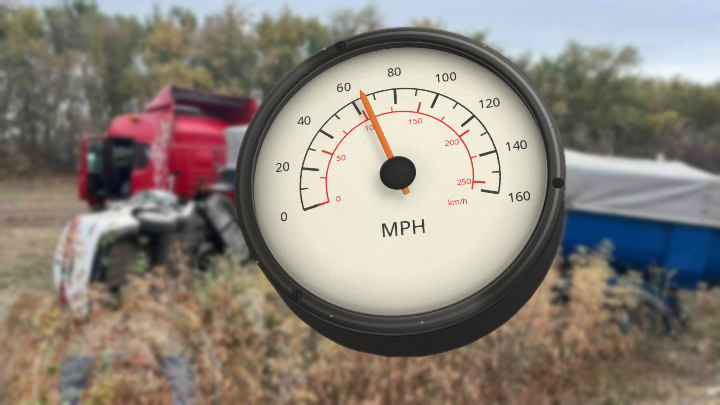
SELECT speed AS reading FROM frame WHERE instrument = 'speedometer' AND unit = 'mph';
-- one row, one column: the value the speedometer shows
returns 65 mph
